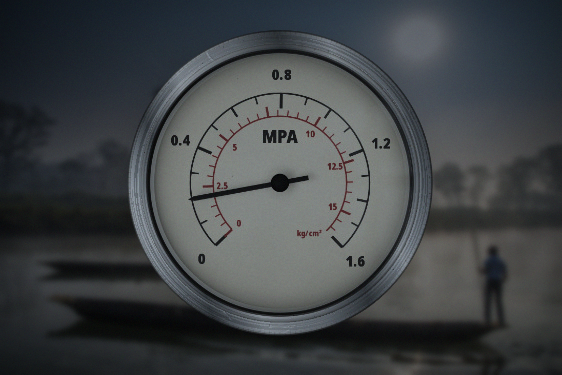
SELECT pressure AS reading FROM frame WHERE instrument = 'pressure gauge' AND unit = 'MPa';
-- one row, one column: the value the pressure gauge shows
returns 0.2 MPa
